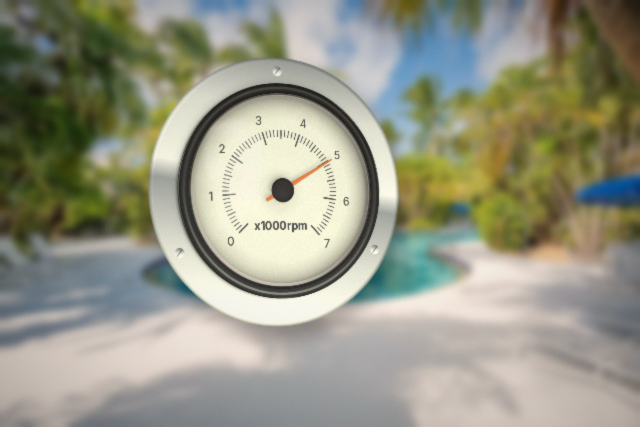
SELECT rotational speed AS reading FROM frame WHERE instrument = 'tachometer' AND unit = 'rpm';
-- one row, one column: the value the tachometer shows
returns 5000 rpm
